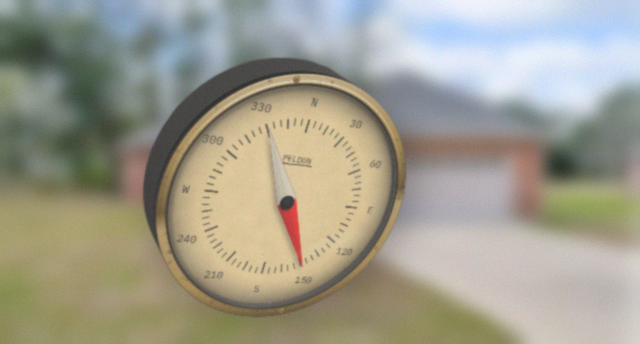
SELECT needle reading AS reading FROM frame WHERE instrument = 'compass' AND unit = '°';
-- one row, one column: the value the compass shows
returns 150 °
